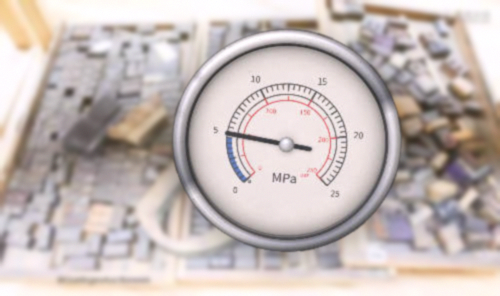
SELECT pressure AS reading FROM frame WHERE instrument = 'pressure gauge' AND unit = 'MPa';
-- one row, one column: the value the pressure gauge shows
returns 5 MPa
